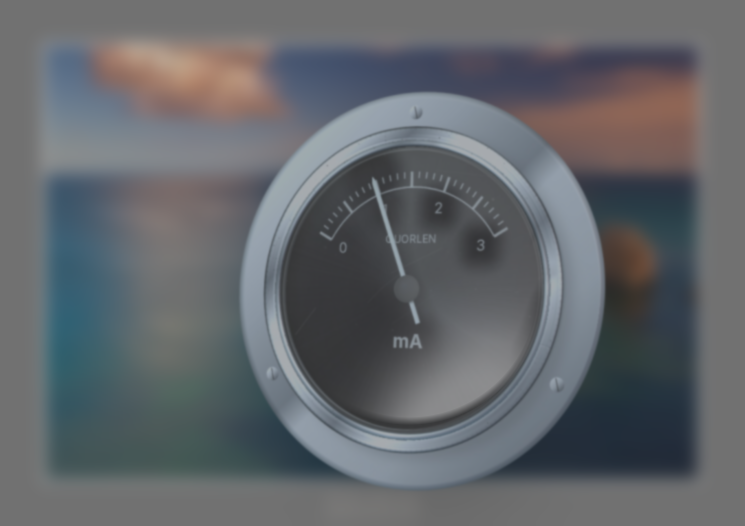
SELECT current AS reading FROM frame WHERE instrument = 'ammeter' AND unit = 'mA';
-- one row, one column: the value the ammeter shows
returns 1 mA
